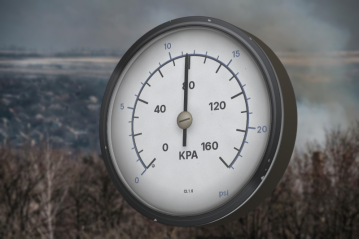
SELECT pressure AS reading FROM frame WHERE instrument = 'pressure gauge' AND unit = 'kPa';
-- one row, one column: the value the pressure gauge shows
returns 80 kPa
